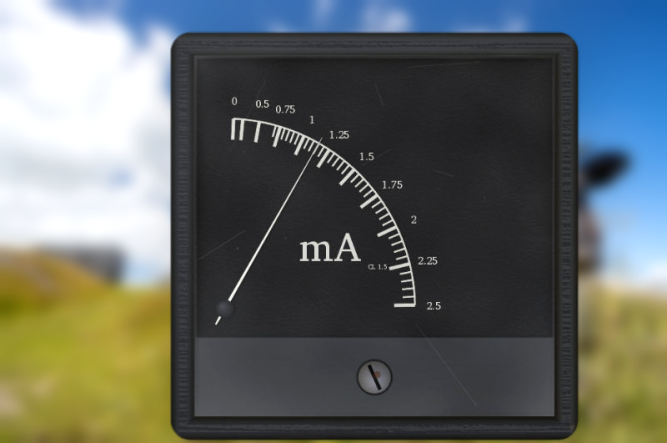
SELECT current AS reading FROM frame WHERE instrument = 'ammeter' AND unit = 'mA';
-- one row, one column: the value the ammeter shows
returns 1.15 mA
